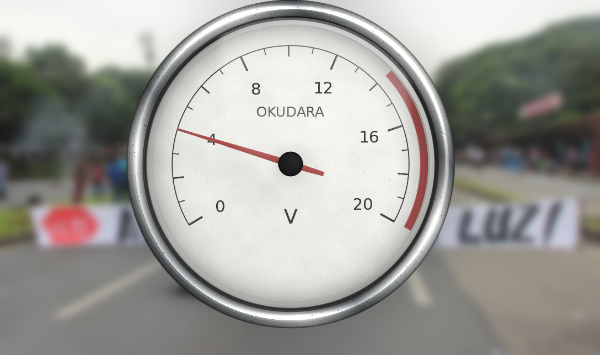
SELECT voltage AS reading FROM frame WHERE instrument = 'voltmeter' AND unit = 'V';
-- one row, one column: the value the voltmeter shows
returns 4 V
